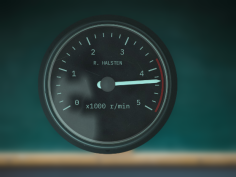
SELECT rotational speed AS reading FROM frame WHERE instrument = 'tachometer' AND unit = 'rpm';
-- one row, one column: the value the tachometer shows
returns 4300 rpm
